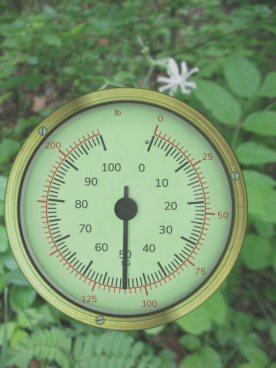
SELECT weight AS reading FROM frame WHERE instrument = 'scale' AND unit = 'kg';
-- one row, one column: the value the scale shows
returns 50 kg
